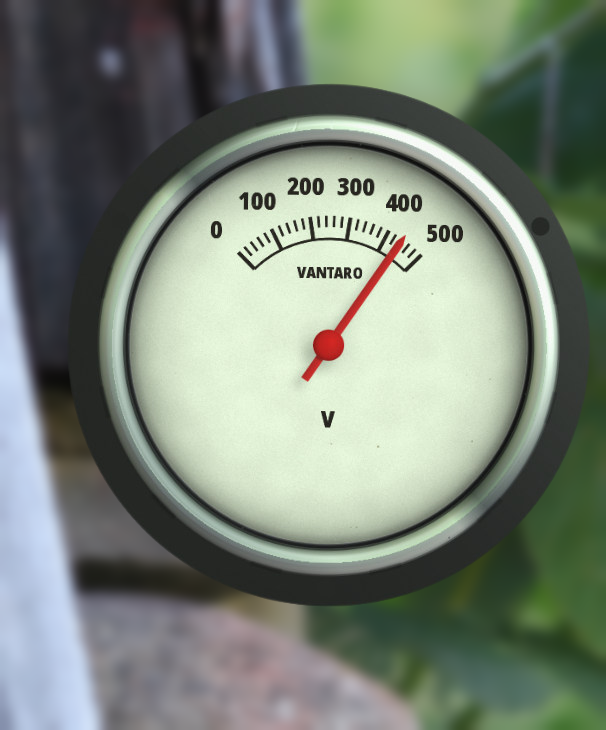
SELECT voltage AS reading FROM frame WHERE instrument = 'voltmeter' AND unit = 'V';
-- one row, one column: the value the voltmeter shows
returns 440 V
